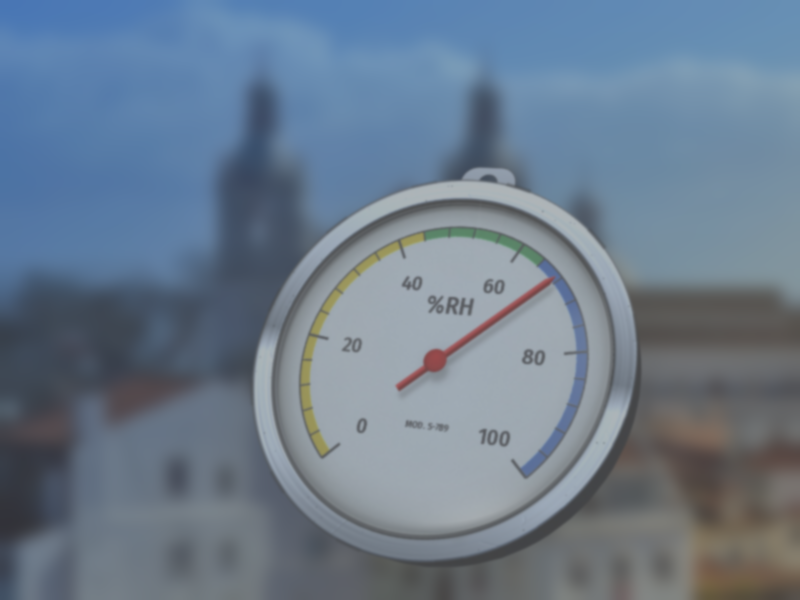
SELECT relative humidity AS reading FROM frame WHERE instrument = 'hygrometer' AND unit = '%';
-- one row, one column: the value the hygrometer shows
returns 68 %
